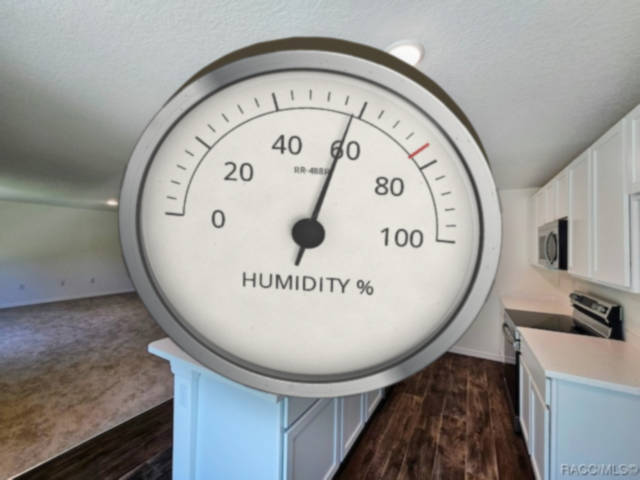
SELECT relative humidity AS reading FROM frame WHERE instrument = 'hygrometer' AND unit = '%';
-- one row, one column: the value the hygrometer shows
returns 58 %
